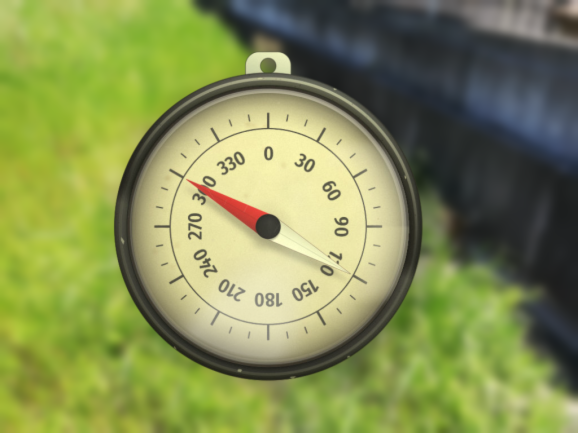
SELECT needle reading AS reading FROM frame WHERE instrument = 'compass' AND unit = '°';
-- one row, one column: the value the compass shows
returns 300 °
